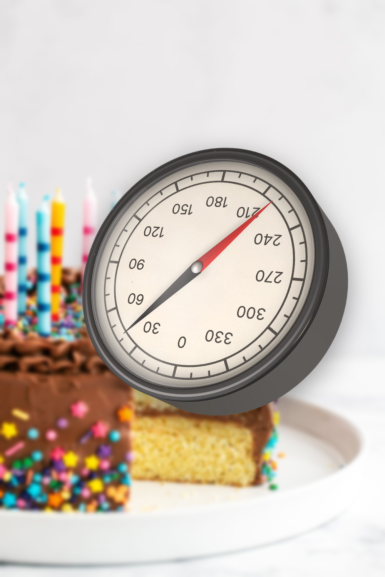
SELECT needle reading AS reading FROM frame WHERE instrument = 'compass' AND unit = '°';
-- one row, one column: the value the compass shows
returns 220 °
